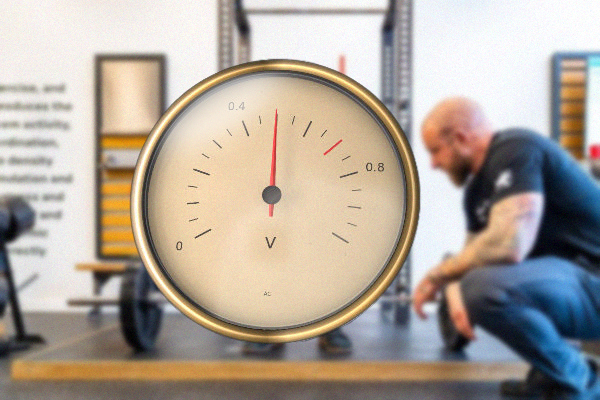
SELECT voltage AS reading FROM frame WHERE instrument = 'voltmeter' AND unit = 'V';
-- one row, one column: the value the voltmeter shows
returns 0.5 V
